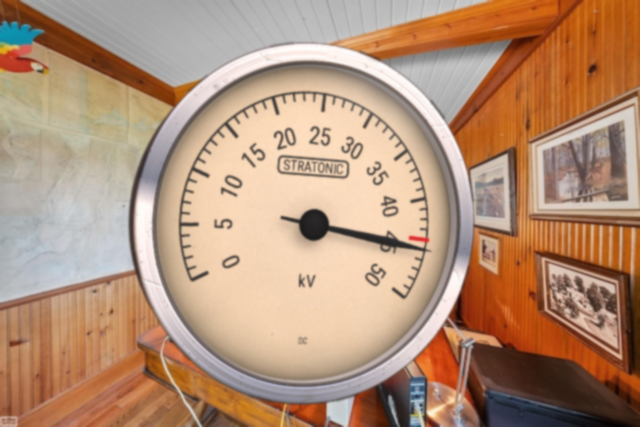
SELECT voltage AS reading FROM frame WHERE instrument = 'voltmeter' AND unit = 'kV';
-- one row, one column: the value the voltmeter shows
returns 45 kV
